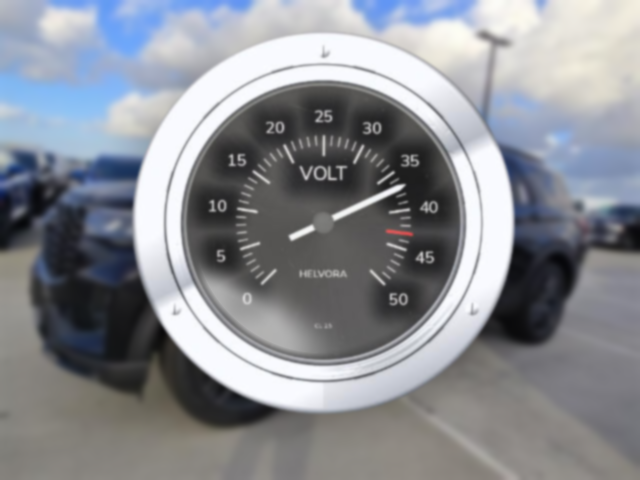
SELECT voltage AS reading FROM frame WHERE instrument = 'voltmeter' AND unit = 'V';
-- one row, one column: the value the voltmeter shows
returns 37 V
